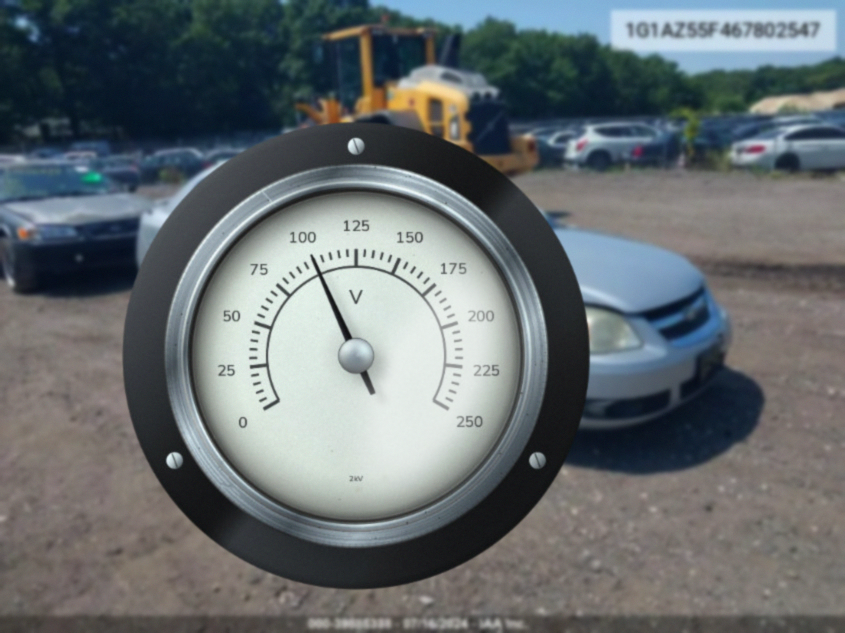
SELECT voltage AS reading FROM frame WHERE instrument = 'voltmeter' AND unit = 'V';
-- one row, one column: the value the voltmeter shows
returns 100 V
